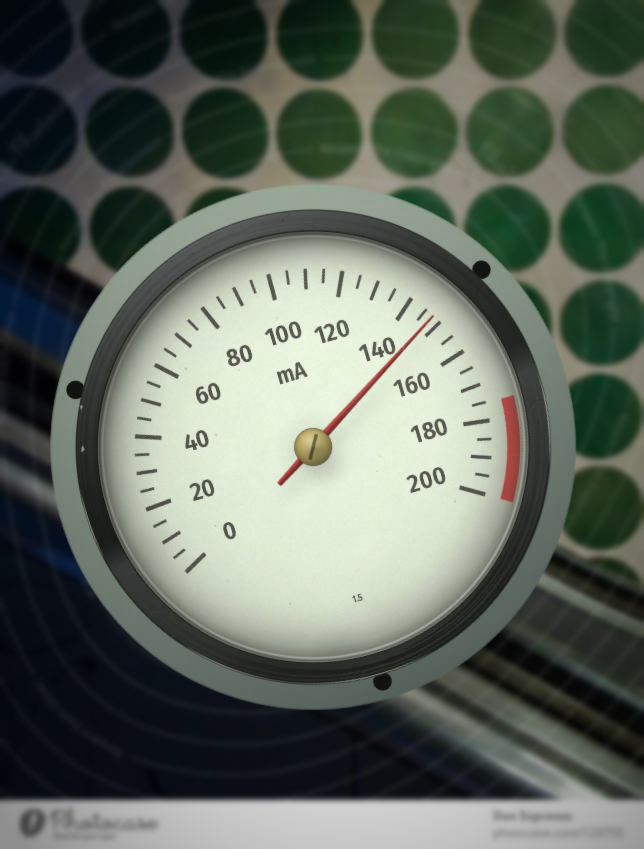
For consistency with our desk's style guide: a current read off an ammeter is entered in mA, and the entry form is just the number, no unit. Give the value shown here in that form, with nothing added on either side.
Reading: 147.5
